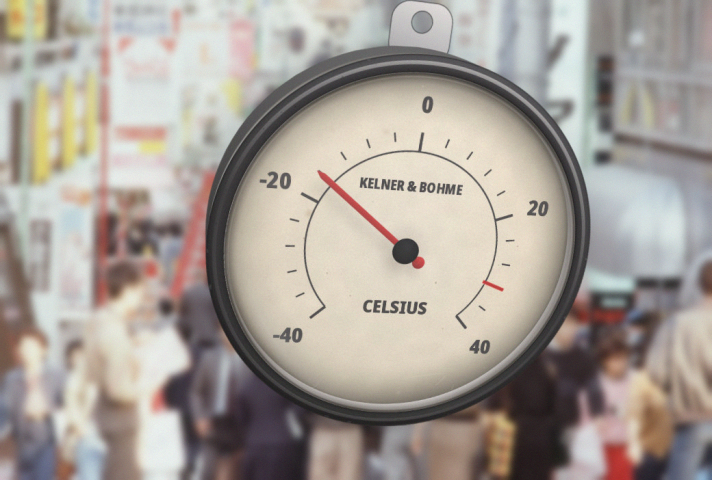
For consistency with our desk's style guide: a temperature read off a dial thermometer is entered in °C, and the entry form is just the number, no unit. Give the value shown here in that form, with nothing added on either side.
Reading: -16
